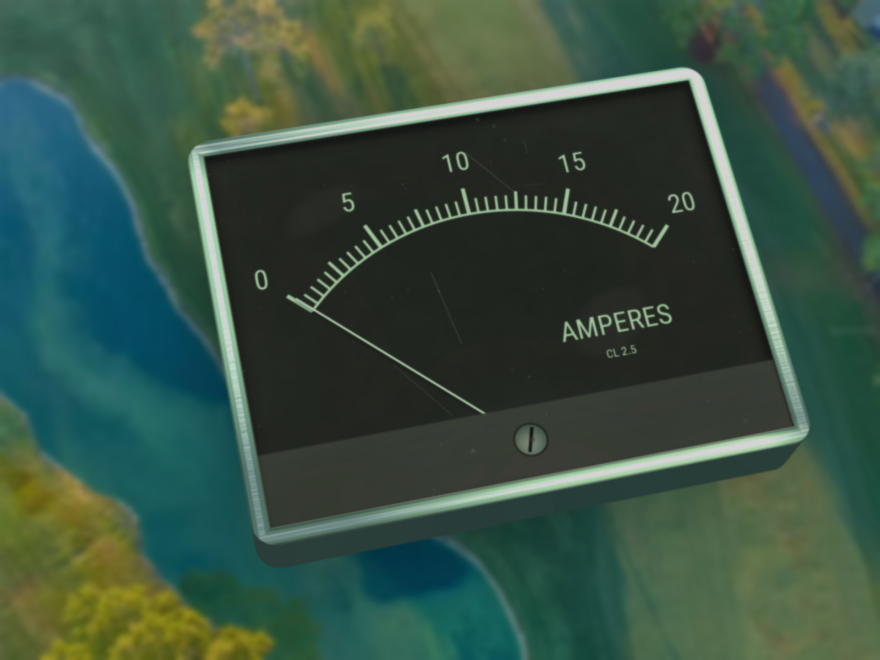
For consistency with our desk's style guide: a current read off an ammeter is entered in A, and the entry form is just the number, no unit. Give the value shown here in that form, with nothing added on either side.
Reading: 0
